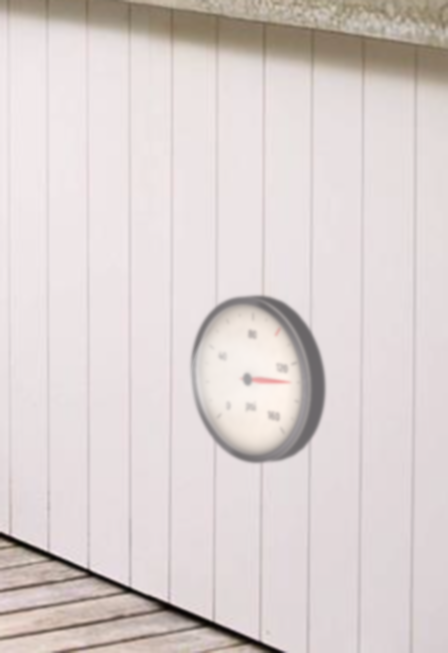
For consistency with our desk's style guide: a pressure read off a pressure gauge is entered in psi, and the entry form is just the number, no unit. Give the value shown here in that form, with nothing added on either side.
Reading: 130
